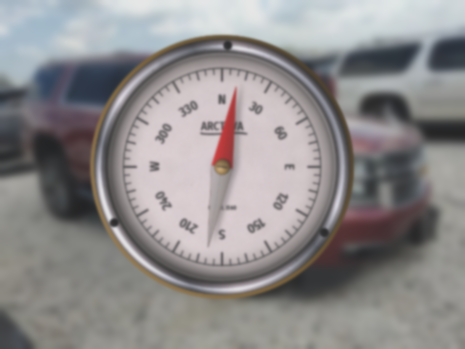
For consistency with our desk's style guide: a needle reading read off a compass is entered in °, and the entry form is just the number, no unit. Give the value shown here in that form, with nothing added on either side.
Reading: 10
